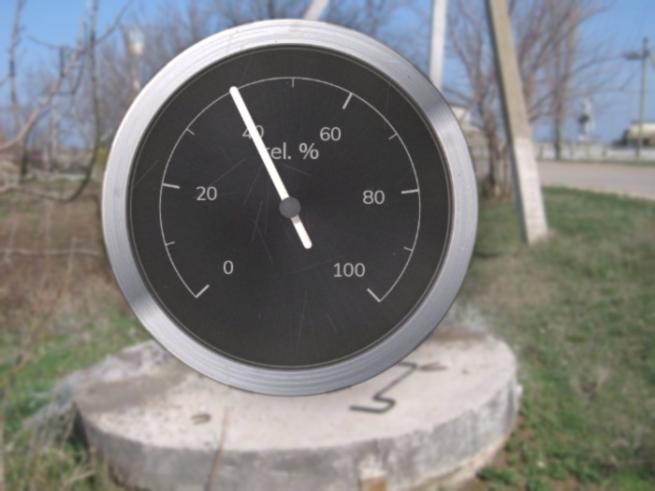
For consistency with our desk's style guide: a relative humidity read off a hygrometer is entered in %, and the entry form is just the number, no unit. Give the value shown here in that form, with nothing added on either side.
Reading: 40
